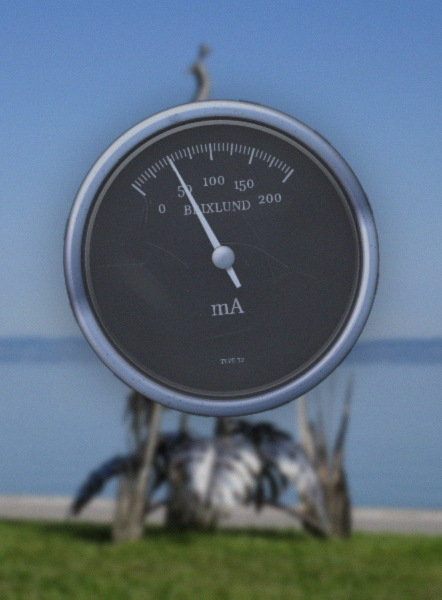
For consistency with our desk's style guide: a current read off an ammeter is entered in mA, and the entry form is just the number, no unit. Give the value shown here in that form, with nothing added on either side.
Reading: 50
